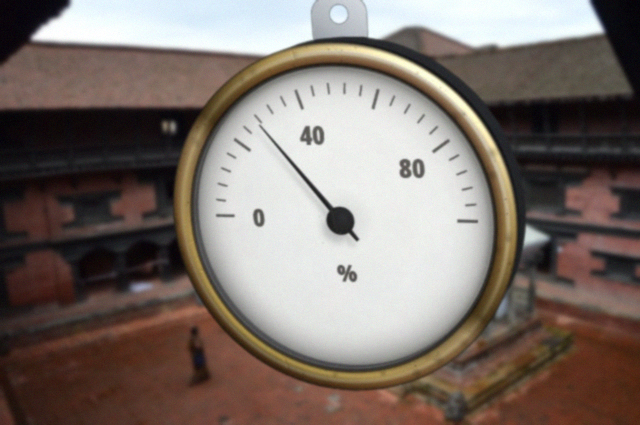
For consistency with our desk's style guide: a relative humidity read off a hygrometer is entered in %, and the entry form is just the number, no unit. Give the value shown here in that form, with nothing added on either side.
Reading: 28
